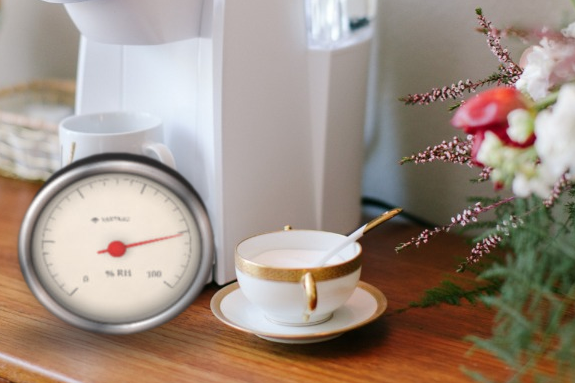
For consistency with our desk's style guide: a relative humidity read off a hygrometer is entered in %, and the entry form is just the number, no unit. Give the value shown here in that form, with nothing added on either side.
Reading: 80
